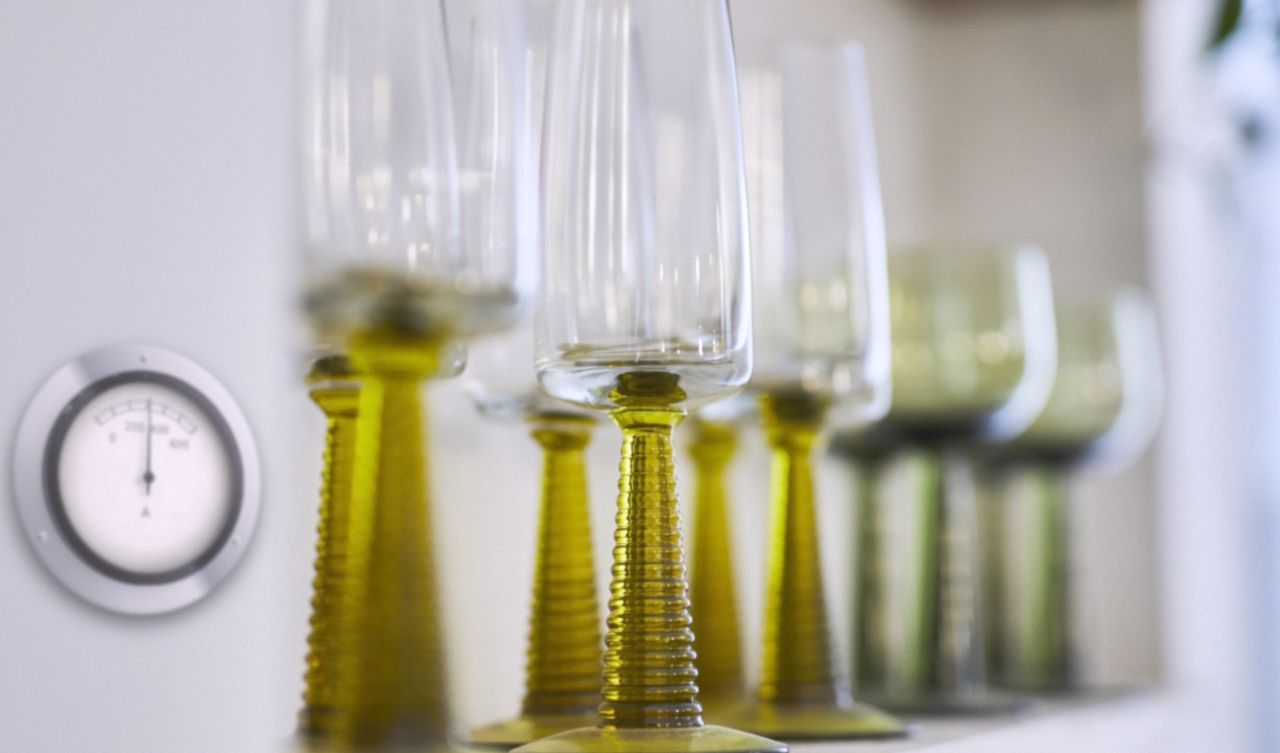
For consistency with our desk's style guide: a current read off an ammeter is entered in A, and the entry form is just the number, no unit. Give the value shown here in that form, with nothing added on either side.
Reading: 300
